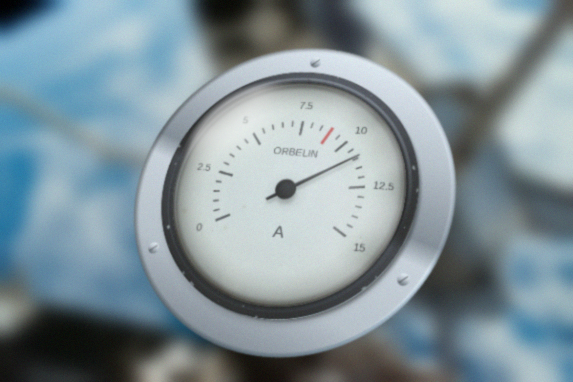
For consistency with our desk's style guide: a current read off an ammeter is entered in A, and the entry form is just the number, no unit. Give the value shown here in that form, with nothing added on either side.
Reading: 11
